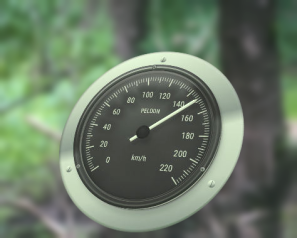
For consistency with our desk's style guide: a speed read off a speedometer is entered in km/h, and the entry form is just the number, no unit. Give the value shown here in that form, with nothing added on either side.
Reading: 150
